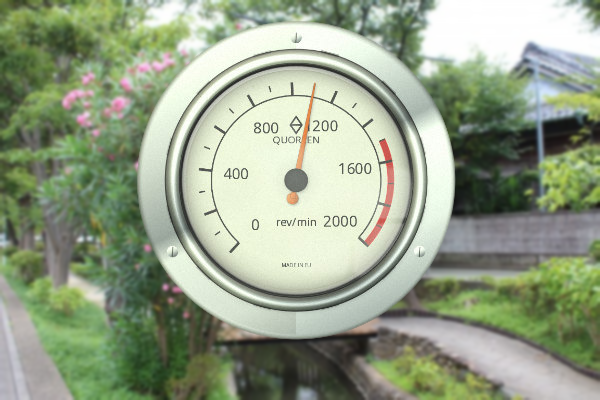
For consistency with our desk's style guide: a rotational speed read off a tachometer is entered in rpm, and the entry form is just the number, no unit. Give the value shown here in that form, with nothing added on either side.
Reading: 1100
